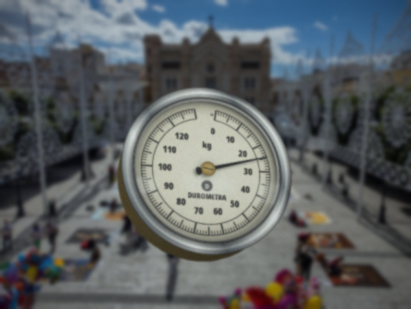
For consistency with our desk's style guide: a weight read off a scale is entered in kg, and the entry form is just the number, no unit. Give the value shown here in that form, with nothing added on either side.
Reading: 25
